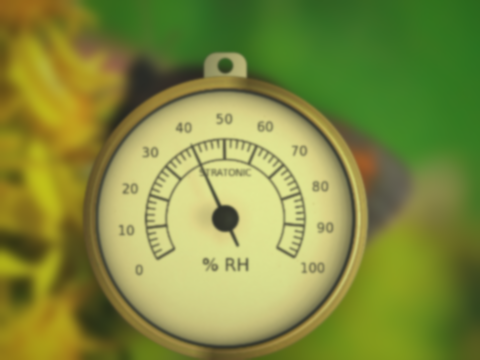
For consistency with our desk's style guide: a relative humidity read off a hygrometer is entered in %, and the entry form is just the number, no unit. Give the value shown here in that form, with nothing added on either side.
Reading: 40
